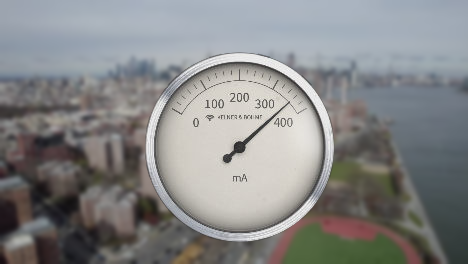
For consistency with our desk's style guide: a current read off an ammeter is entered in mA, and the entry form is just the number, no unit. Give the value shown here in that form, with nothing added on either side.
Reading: 360
